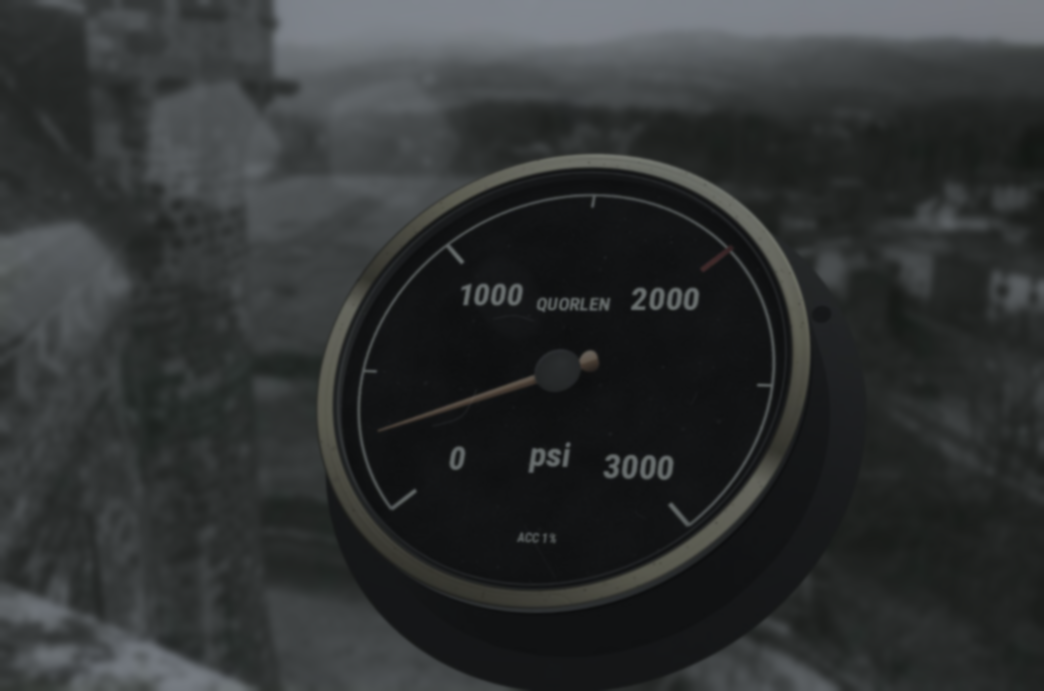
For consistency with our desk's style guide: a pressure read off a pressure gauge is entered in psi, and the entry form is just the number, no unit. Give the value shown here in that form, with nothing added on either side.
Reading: 250
